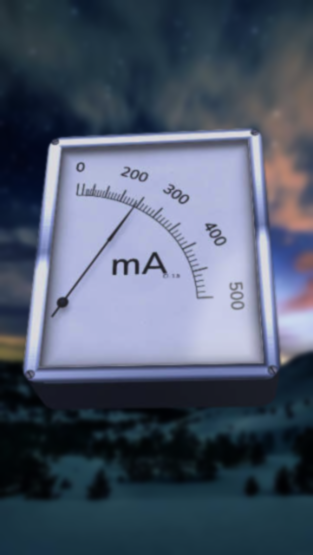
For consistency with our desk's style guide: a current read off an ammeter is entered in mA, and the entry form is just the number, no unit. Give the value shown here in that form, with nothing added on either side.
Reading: 250
